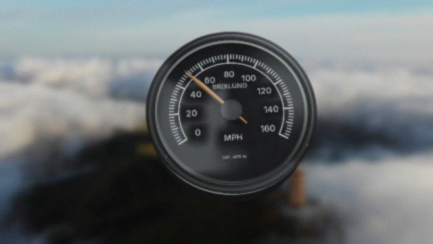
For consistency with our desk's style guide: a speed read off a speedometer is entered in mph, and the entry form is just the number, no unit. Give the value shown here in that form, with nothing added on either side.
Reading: 50
